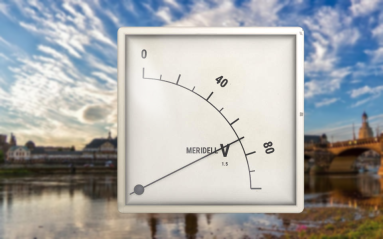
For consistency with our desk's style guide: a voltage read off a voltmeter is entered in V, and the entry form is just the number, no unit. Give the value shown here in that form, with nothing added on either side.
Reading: 70
